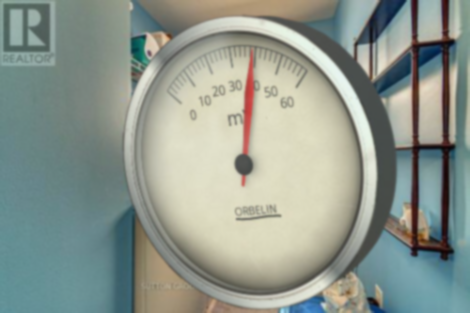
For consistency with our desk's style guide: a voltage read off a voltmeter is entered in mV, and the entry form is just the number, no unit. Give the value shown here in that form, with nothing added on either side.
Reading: 40
